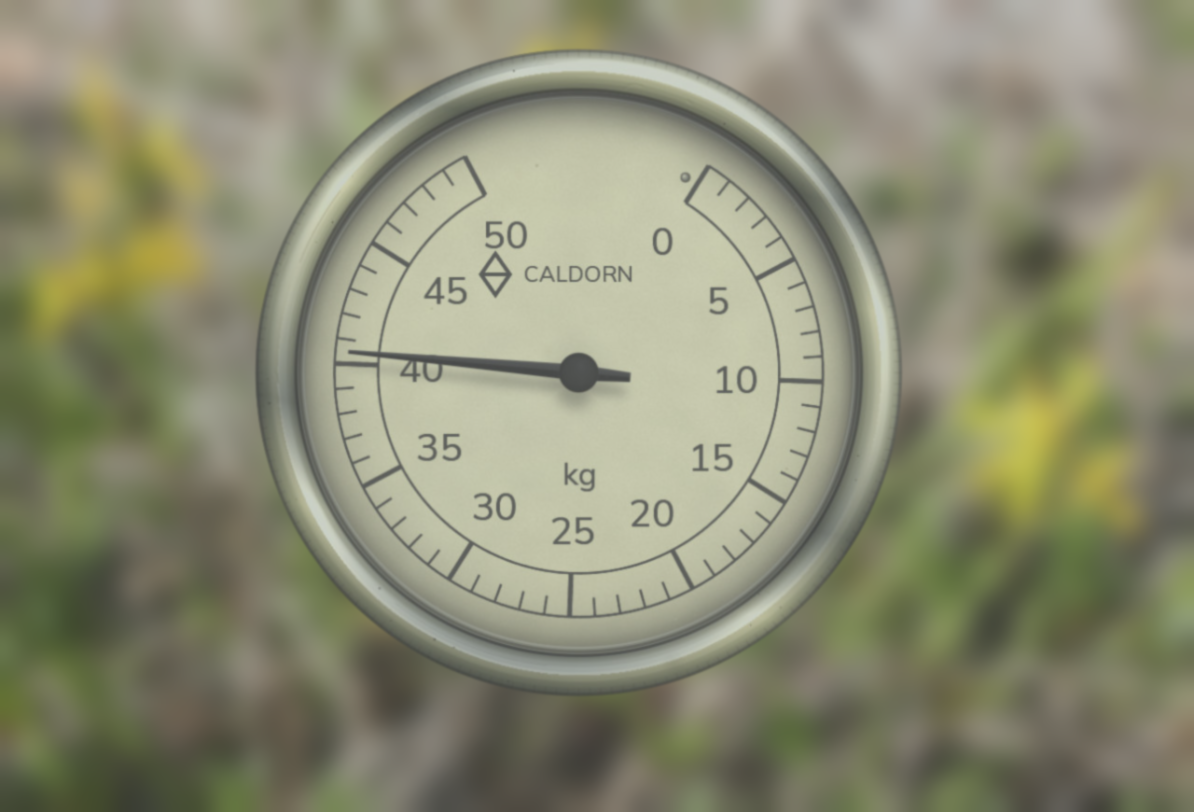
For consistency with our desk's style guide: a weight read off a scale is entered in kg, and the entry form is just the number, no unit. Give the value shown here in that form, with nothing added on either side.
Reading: 40.5
